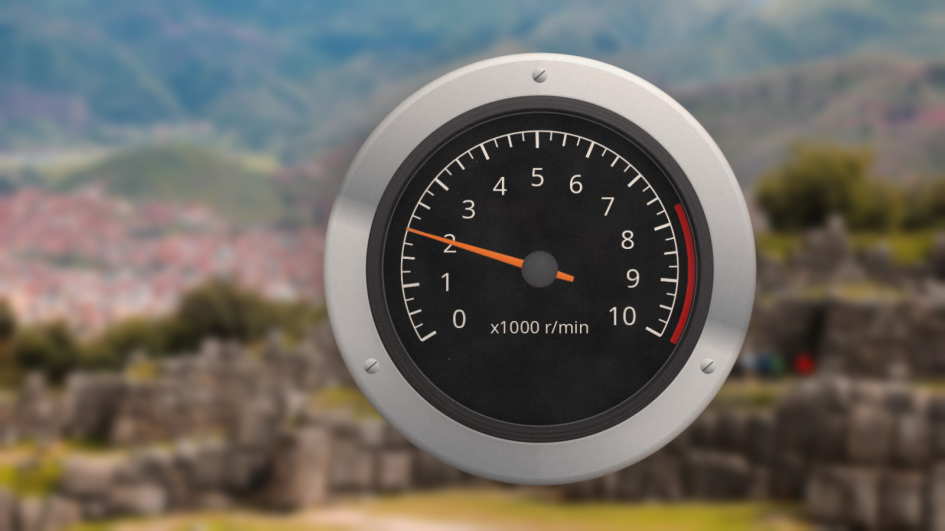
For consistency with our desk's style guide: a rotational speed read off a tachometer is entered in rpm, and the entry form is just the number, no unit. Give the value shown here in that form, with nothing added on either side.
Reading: 2000
